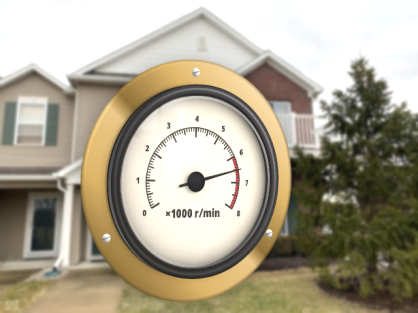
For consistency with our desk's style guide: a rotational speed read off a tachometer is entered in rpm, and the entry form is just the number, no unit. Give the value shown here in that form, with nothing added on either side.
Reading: 6500
